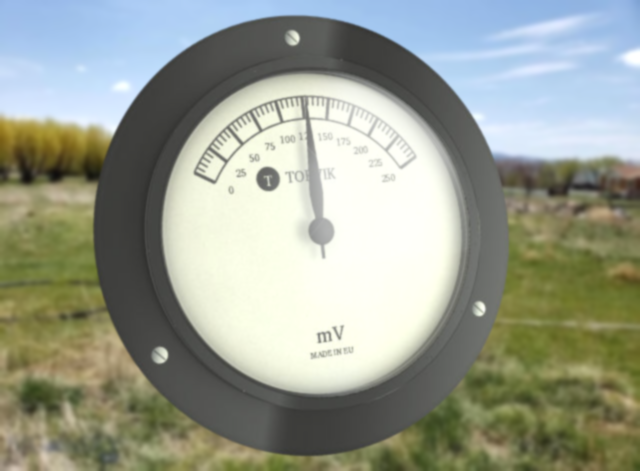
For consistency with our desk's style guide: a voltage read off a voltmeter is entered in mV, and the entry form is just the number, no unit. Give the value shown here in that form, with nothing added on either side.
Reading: 125
